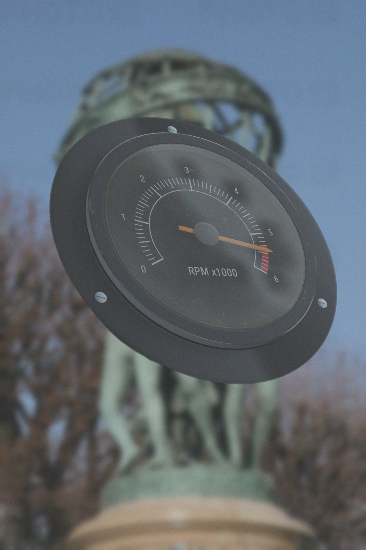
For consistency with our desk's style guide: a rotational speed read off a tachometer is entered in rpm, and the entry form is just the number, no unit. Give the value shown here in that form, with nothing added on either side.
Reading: 5500
